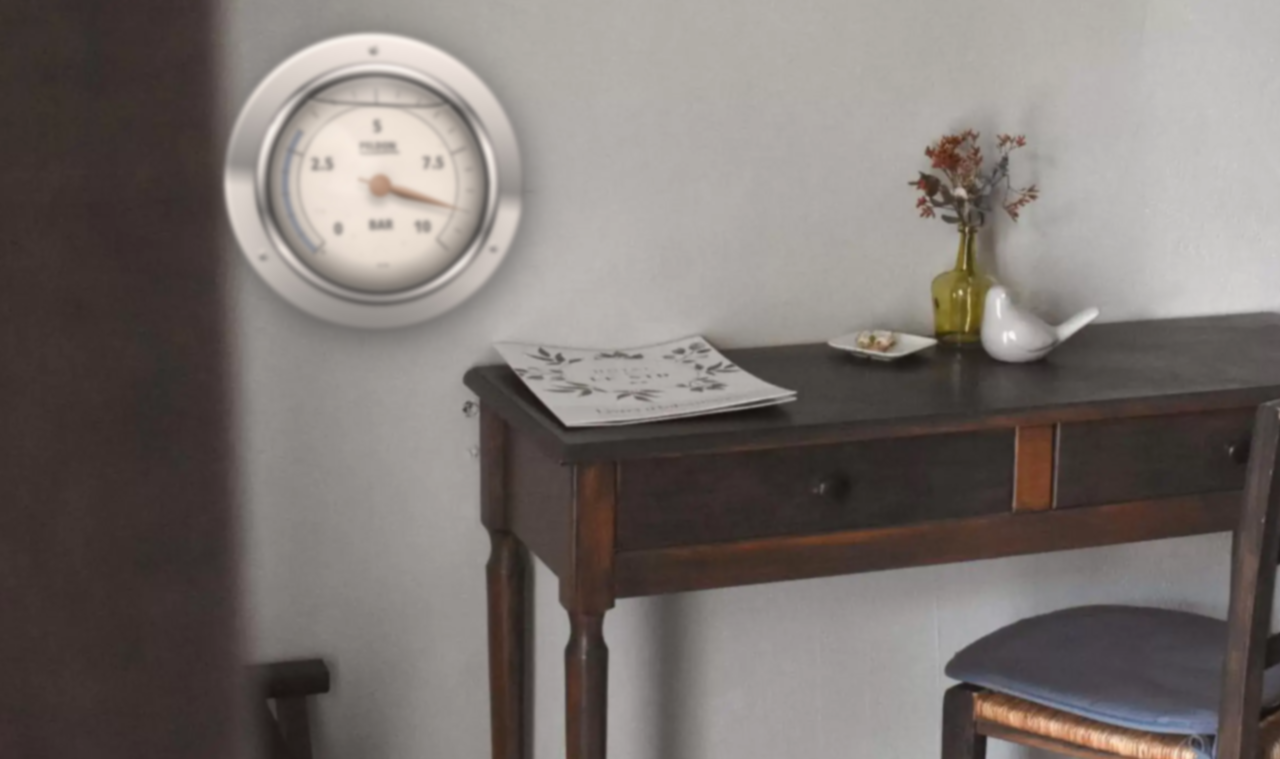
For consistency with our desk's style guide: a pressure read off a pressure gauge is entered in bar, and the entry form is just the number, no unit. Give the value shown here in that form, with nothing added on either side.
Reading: 9
